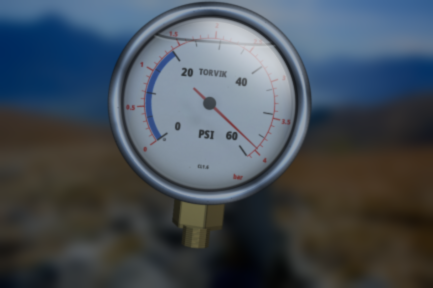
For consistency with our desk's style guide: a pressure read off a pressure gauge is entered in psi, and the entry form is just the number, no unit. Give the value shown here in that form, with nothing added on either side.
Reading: 57.5
